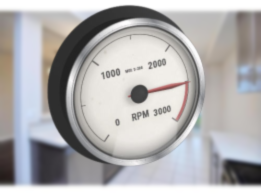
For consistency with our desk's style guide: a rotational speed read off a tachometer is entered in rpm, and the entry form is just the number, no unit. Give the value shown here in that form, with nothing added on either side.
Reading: 2500
